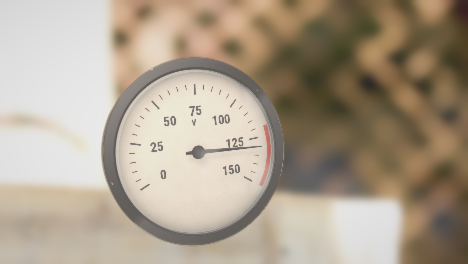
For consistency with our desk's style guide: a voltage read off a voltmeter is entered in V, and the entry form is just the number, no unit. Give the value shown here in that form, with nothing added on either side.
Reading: 130
